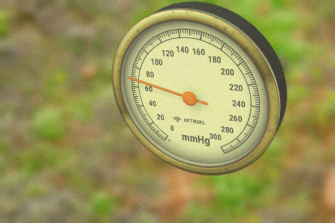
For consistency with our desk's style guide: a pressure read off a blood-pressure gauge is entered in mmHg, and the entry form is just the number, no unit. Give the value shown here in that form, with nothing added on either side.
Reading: 70
